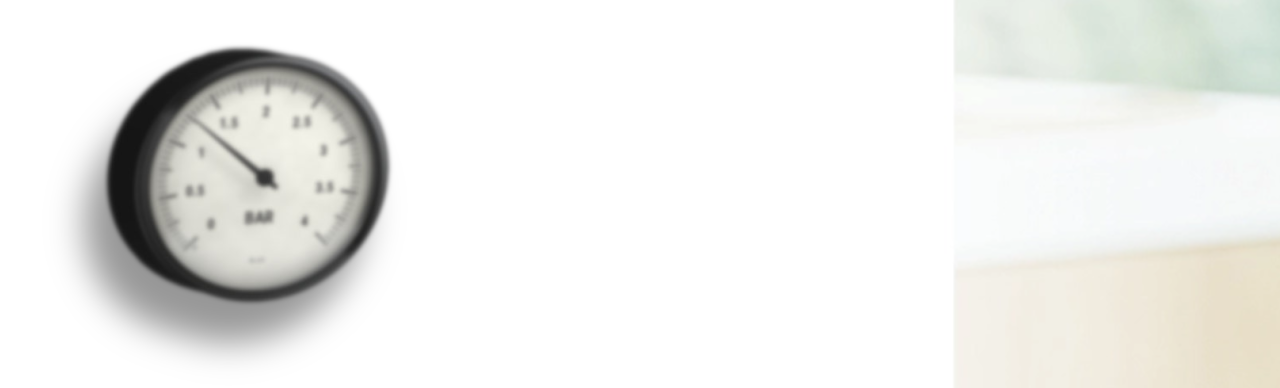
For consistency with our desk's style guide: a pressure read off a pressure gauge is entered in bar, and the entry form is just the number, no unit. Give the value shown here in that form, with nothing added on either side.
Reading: 1.25
